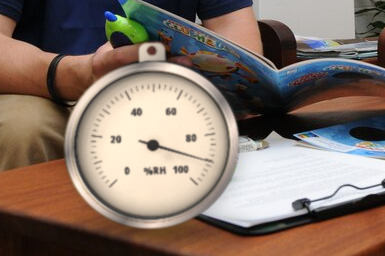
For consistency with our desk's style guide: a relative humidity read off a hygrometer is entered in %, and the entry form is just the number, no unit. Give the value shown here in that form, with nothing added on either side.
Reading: 90
